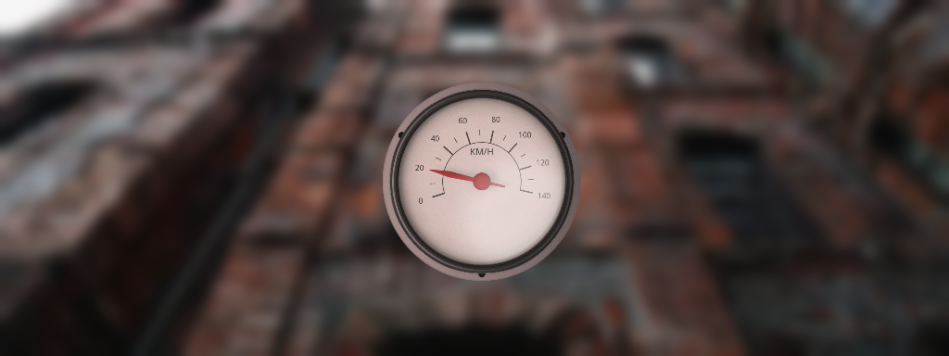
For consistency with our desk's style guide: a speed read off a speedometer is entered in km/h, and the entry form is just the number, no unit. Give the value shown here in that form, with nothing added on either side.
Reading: 20
